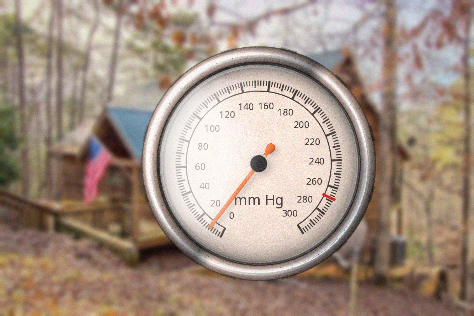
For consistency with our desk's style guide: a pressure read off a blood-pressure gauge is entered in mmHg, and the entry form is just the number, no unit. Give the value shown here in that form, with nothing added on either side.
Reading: 10
